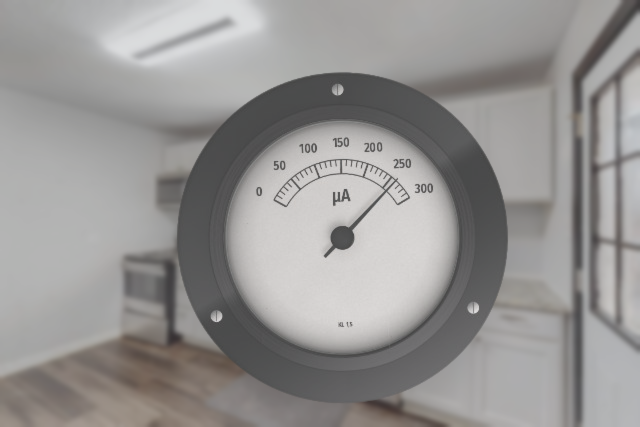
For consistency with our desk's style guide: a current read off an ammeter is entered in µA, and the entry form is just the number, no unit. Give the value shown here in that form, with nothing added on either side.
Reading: 260
